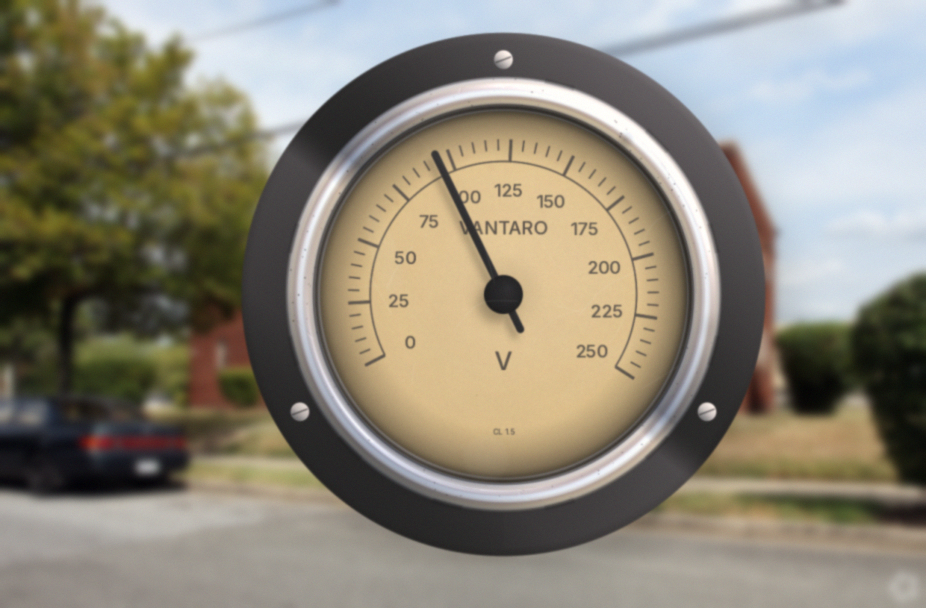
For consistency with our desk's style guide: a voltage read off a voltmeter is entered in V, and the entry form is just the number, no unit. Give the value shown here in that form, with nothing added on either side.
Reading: 95
